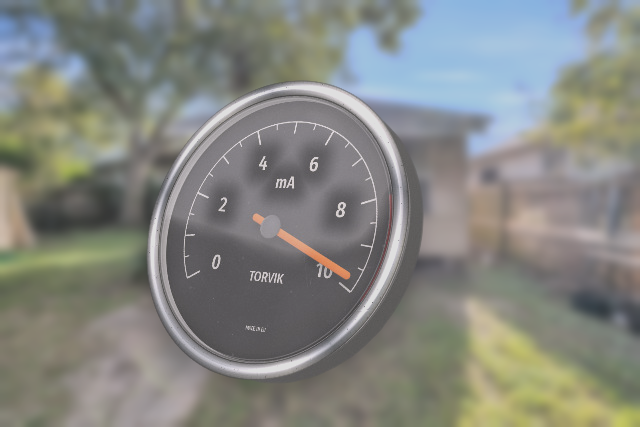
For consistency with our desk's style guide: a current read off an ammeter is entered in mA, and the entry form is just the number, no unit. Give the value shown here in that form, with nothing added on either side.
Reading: 9.75
